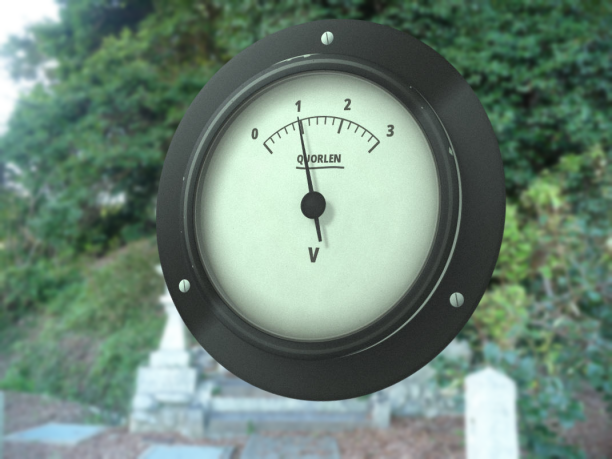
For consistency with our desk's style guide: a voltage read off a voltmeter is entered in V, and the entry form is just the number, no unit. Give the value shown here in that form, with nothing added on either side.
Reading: 1
